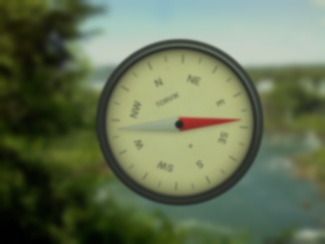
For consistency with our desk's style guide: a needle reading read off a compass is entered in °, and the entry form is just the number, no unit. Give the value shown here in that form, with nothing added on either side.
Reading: 112.5
